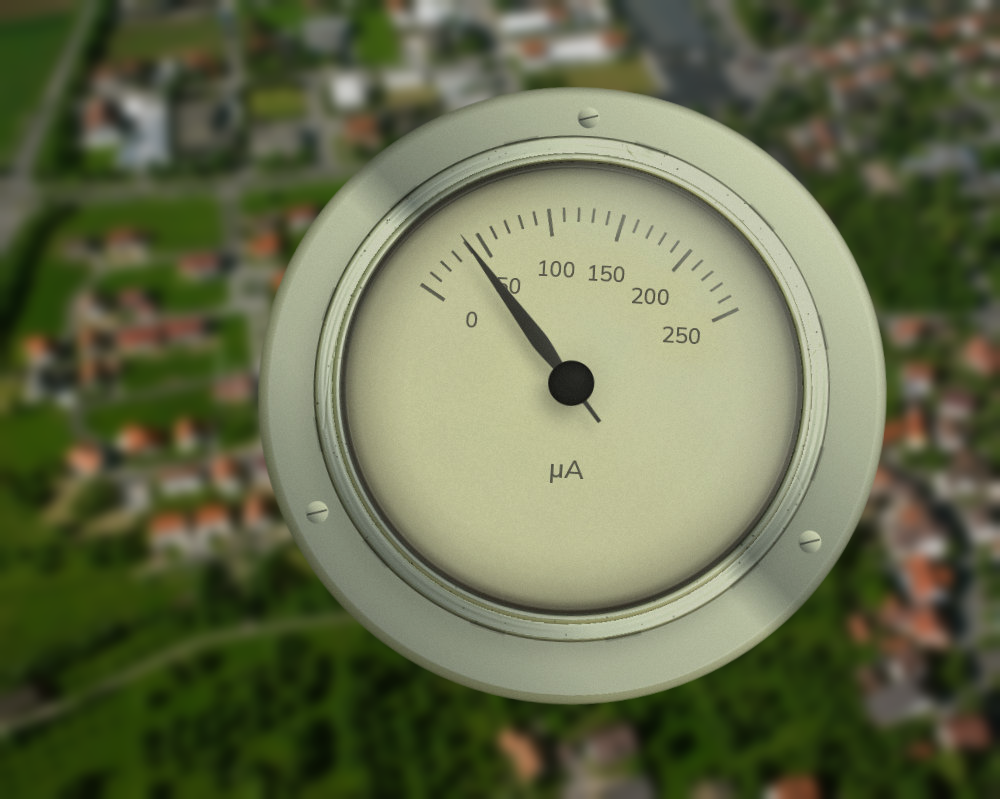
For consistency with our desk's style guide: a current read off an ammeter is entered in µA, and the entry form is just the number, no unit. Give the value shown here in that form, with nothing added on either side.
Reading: 40
